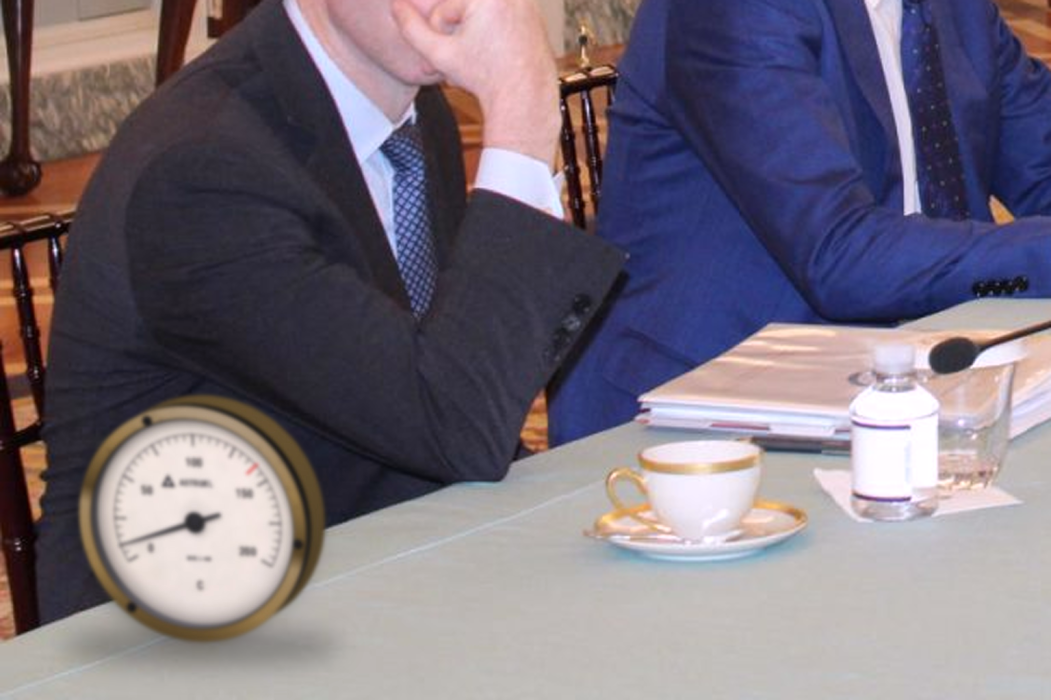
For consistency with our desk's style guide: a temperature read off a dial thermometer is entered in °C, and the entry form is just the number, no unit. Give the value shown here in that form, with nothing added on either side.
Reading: 10
